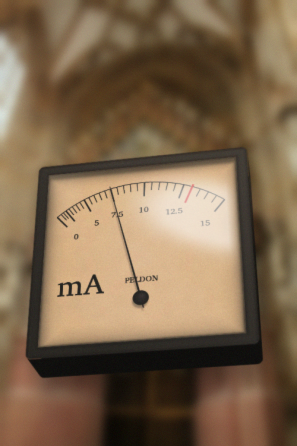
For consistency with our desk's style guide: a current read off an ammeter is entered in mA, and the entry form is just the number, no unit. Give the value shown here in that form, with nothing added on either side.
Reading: 7.5
